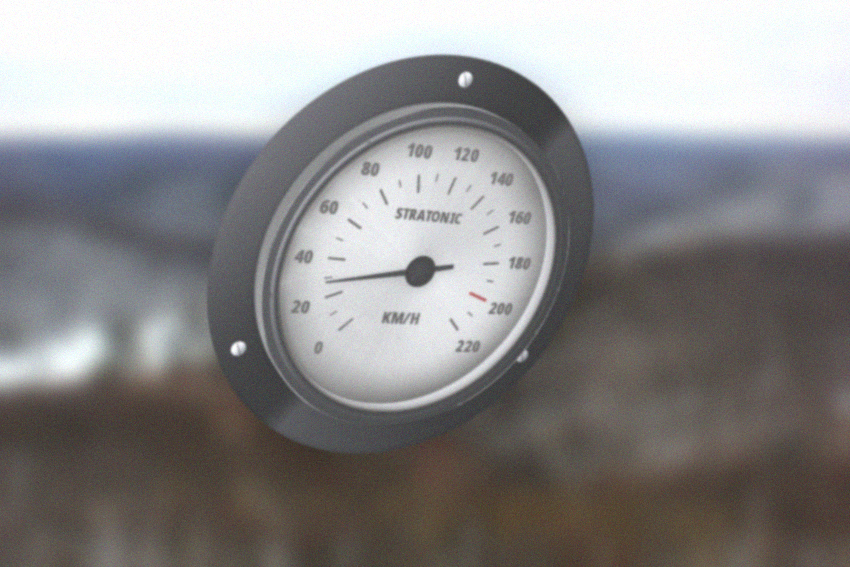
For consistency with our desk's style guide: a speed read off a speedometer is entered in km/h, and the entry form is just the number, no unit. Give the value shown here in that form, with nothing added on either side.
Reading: 30
